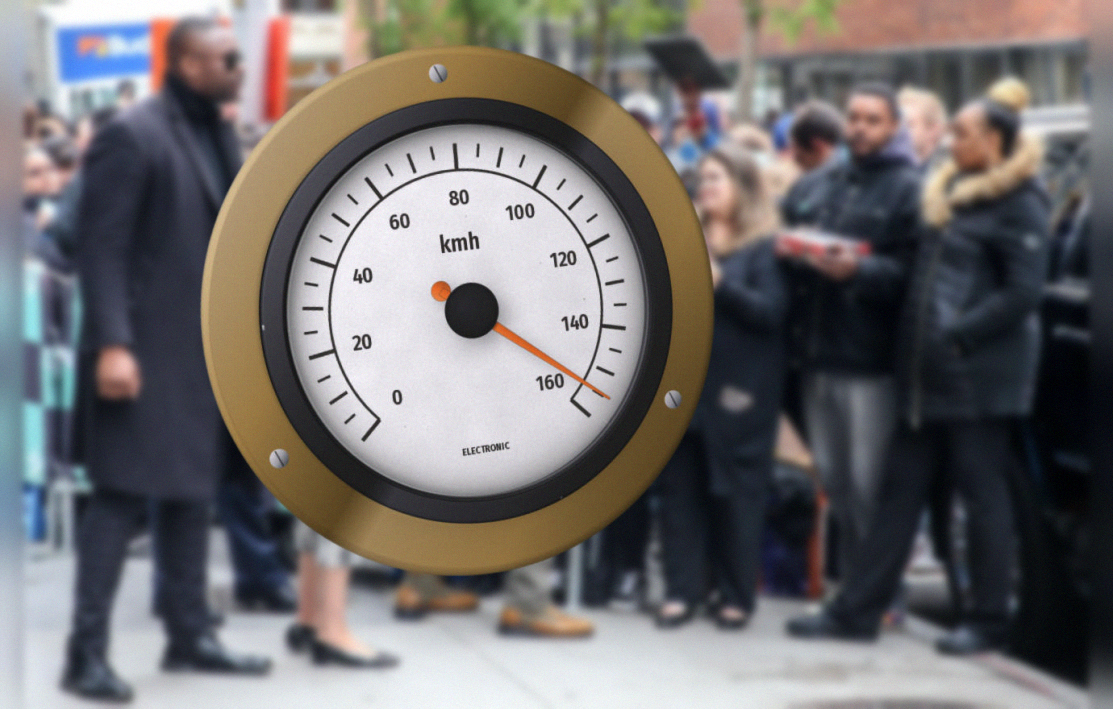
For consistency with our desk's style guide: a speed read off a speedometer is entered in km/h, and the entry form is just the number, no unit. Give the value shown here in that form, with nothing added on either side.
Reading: 155
